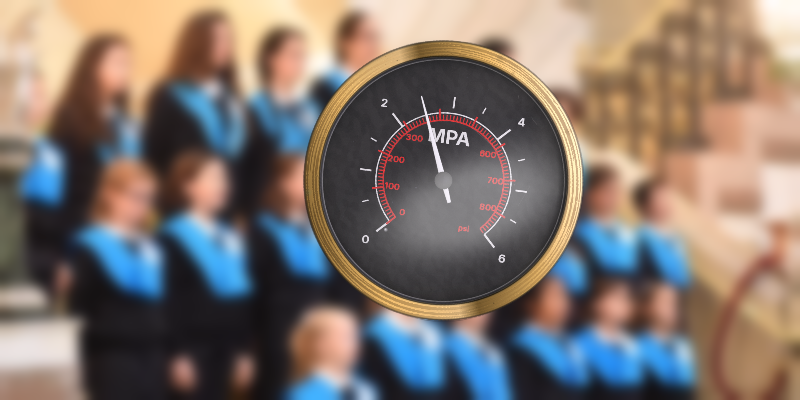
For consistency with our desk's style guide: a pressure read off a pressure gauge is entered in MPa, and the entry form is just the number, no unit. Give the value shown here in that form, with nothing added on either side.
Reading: 2.5
